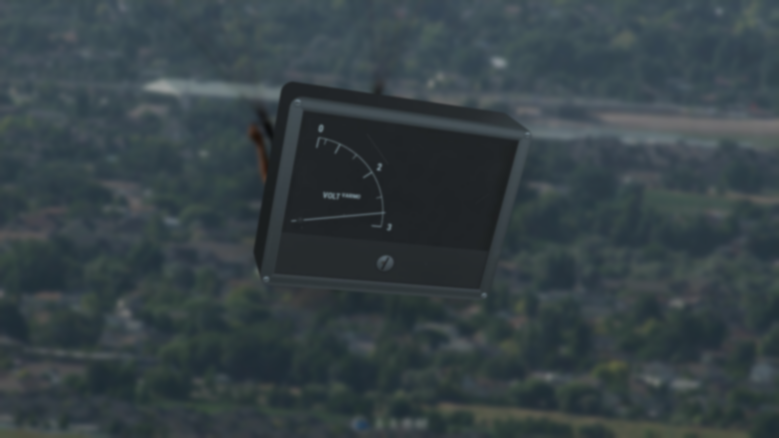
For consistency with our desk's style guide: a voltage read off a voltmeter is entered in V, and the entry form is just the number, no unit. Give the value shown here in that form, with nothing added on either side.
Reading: 2.75
